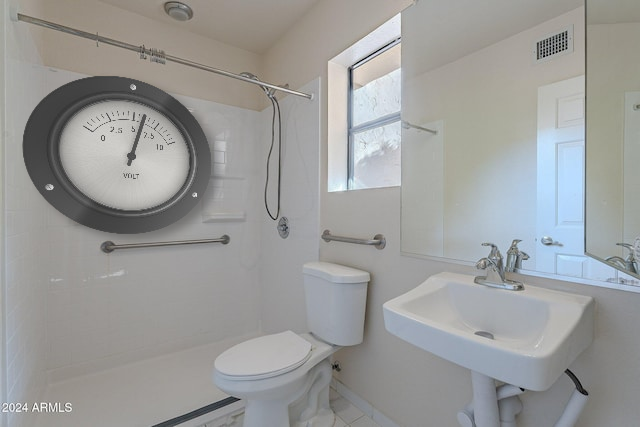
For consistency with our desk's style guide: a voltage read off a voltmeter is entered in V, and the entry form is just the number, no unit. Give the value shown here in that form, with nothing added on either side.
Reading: 6
